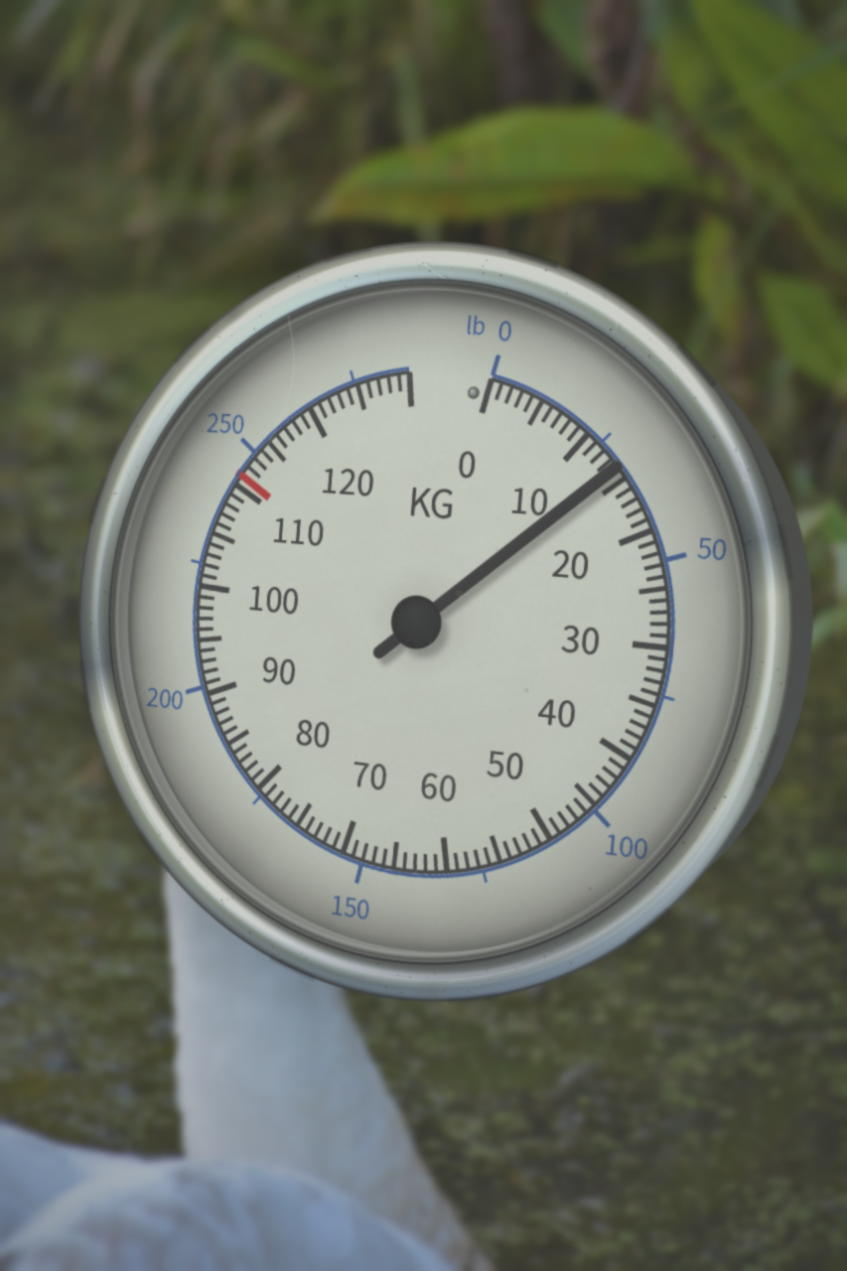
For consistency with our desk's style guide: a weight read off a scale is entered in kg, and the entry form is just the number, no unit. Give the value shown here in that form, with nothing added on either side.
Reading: 14
